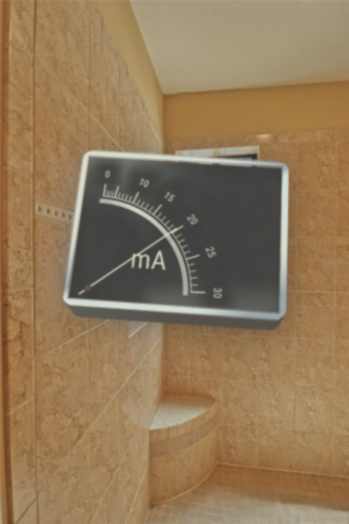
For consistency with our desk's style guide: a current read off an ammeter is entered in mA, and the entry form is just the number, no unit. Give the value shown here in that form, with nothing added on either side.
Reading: 20
